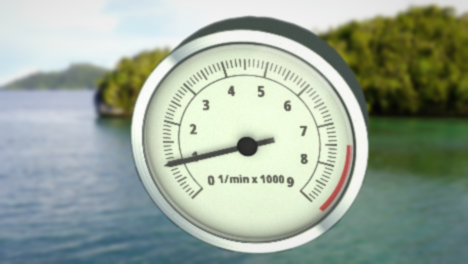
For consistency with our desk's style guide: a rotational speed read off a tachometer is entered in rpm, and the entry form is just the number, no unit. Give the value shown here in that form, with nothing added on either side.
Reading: 1000
